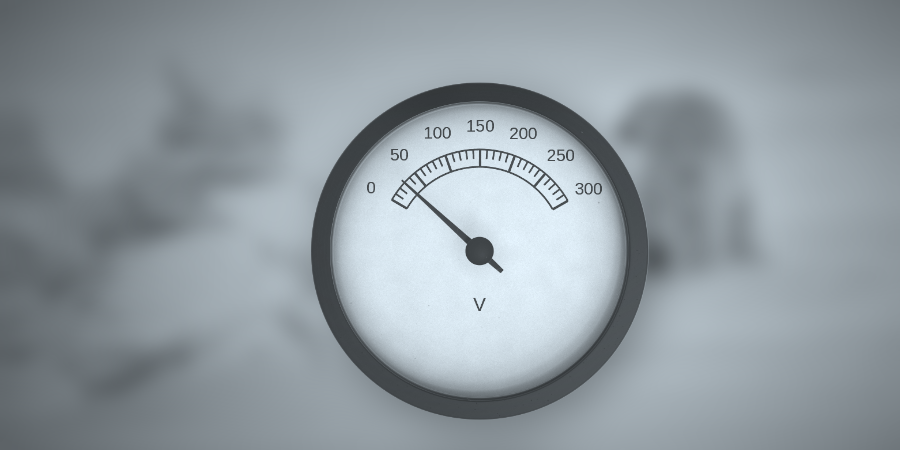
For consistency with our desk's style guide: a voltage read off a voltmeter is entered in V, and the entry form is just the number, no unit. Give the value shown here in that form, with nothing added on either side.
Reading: 30
